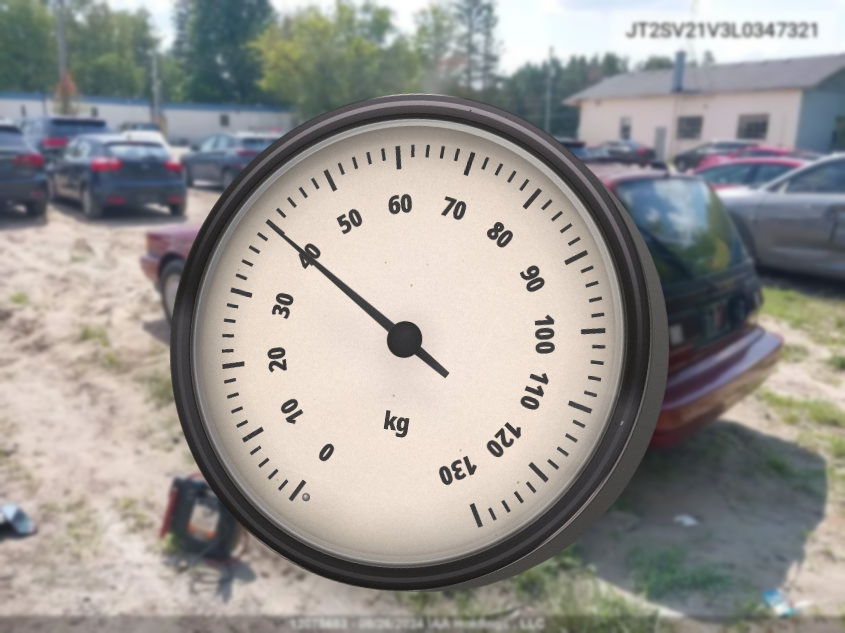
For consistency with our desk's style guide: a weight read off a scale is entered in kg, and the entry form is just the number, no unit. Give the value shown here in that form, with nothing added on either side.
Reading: 40
